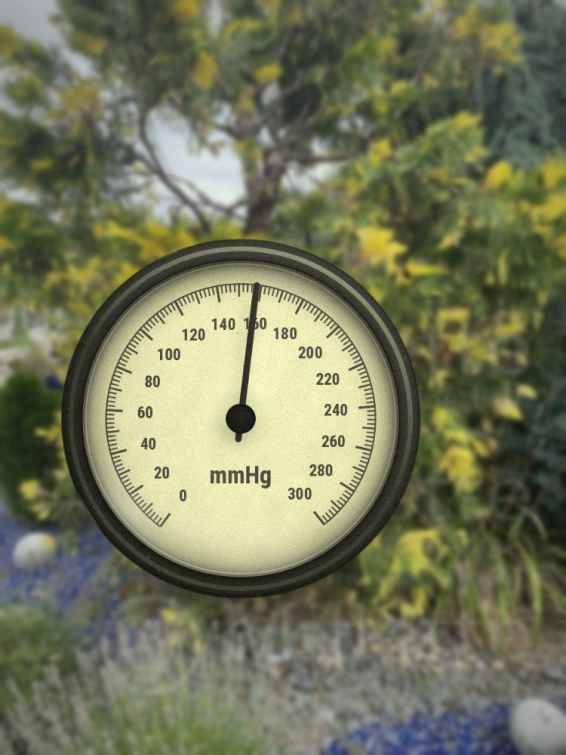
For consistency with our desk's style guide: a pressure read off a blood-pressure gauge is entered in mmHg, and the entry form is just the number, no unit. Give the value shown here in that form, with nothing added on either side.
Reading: 158
